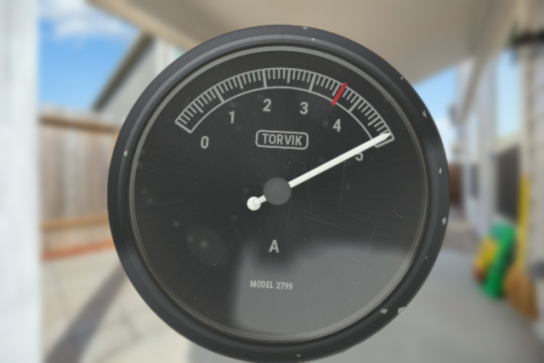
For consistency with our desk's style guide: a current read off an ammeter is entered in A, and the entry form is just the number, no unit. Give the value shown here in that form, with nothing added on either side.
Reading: 4.9
